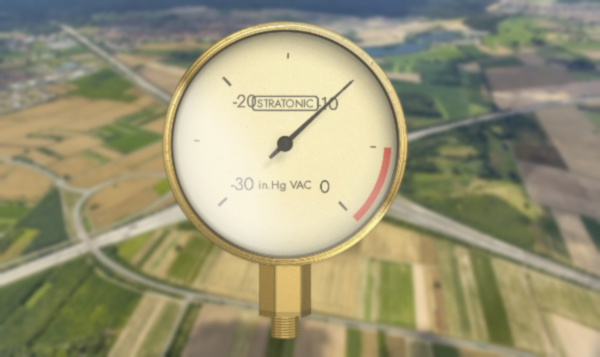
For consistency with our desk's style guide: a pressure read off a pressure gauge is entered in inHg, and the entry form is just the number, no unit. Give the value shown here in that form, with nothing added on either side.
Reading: -10
